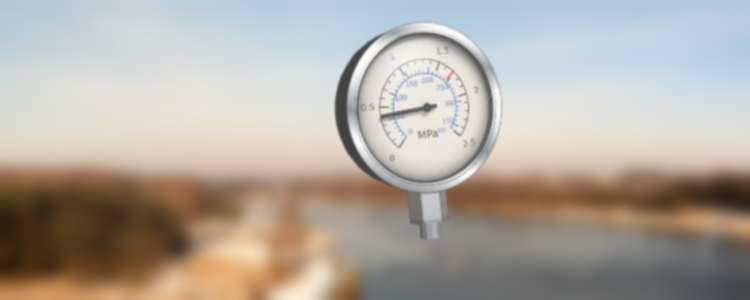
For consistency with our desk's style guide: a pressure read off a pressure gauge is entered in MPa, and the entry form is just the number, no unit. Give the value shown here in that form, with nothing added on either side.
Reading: 0.4
